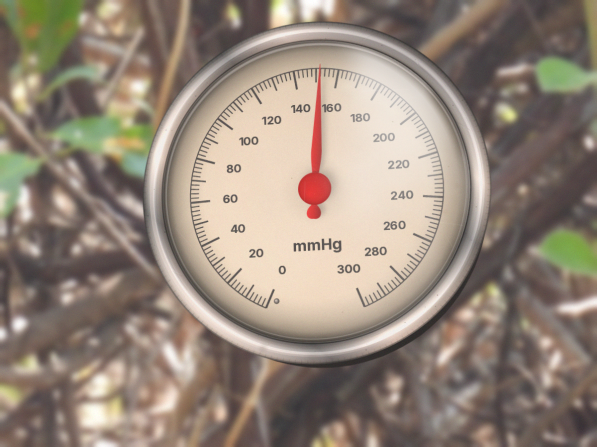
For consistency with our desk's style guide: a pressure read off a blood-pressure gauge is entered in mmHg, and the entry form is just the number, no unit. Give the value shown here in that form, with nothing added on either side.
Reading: 152
